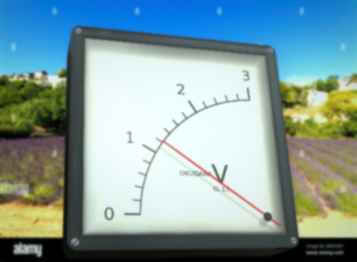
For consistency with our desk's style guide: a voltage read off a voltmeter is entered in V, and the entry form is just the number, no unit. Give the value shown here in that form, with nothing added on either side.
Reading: 1.2
